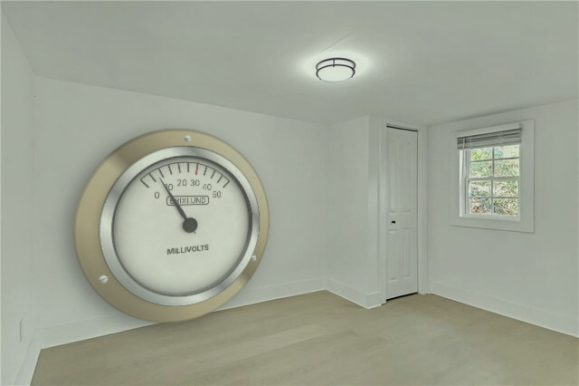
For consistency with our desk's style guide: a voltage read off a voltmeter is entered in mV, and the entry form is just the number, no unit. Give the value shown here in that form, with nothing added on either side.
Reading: 7.5
